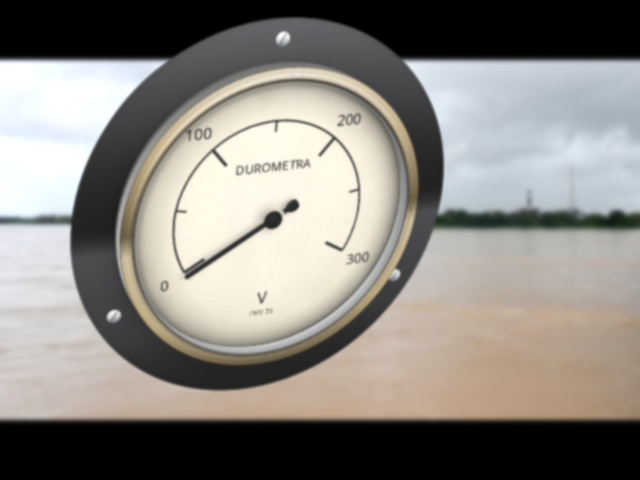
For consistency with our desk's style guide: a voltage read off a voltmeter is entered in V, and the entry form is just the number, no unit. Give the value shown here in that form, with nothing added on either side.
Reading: 0
